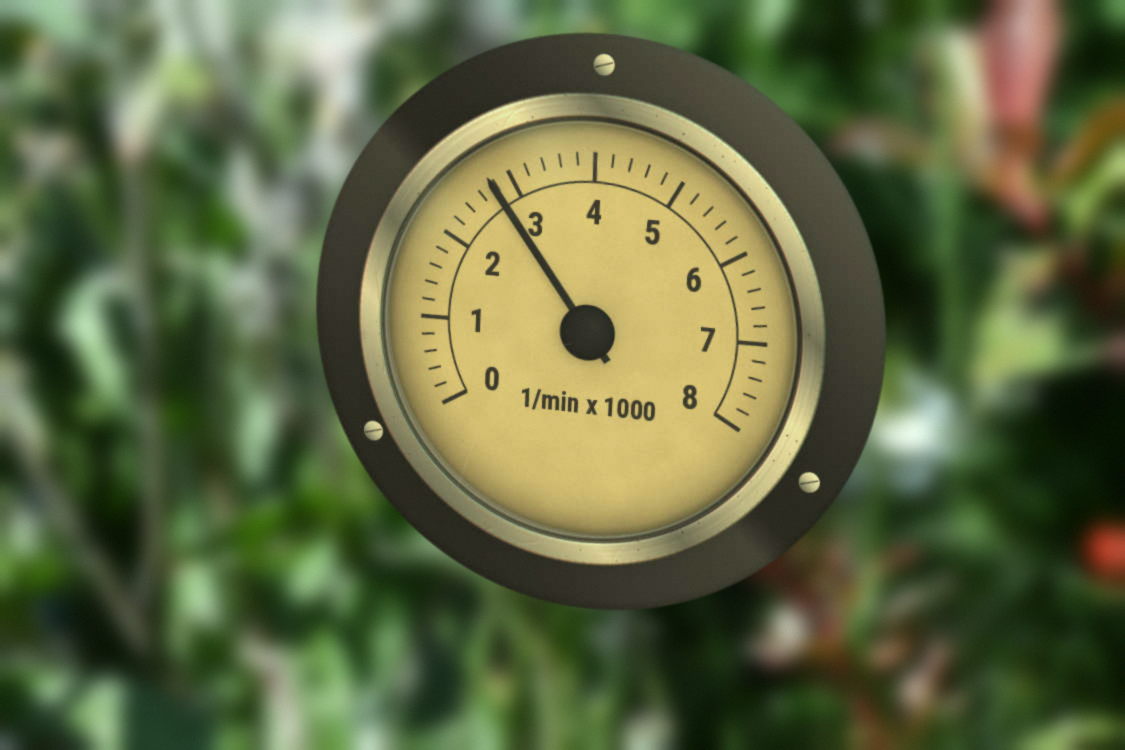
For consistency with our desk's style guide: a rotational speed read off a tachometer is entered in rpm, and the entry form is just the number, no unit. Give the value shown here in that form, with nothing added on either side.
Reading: 2800
